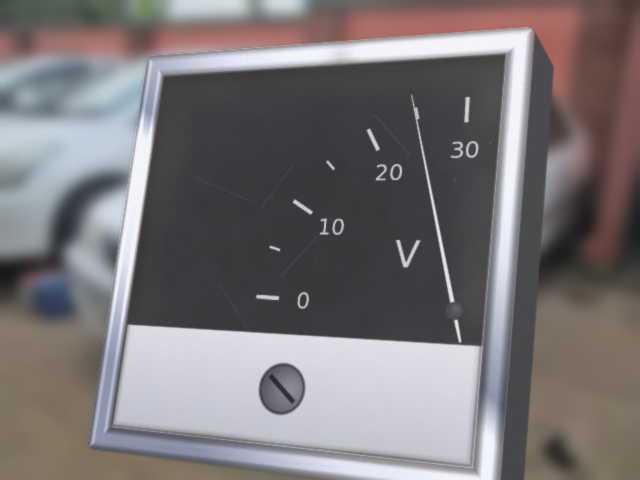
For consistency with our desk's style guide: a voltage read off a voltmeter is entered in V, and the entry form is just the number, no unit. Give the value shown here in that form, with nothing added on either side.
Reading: 25
